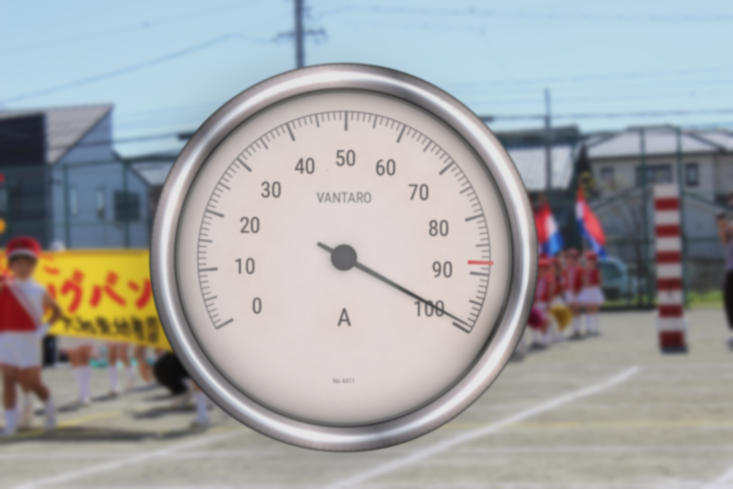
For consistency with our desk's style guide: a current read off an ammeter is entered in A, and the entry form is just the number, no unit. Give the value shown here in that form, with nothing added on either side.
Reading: 99
